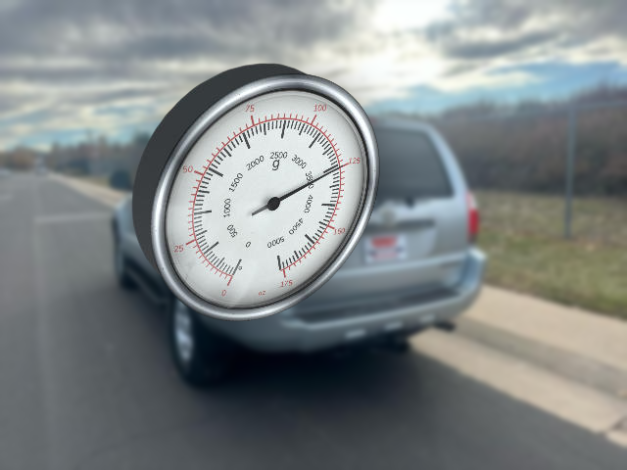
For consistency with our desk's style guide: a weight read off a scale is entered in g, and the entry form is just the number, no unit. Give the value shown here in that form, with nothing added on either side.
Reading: 3500
